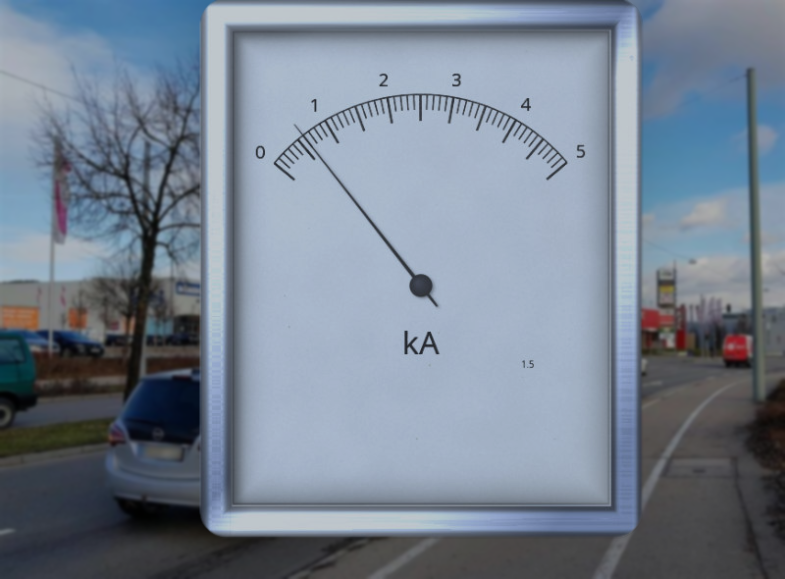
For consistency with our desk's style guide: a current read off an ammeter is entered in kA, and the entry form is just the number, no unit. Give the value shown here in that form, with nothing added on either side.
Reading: 0.6
